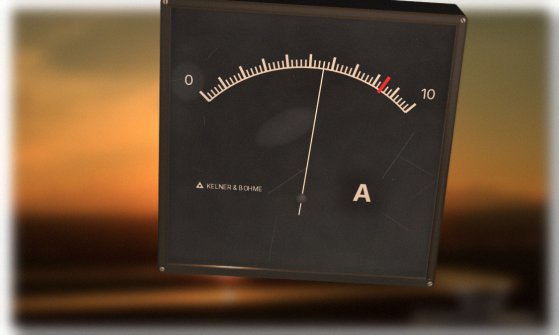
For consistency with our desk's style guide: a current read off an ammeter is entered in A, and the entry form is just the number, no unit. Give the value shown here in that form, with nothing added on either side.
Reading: 5.6
